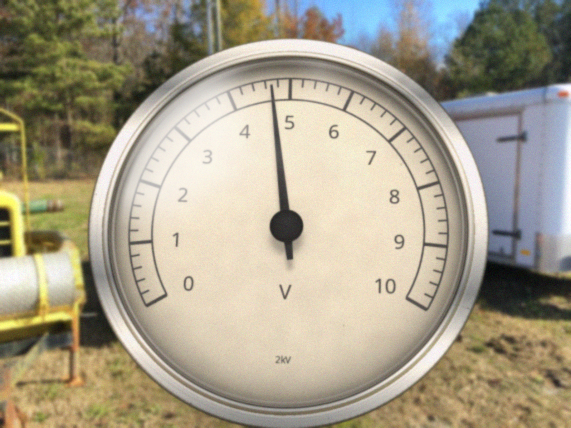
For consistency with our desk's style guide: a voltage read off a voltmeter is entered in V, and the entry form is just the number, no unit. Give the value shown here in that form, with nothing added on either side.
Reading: 4.7
